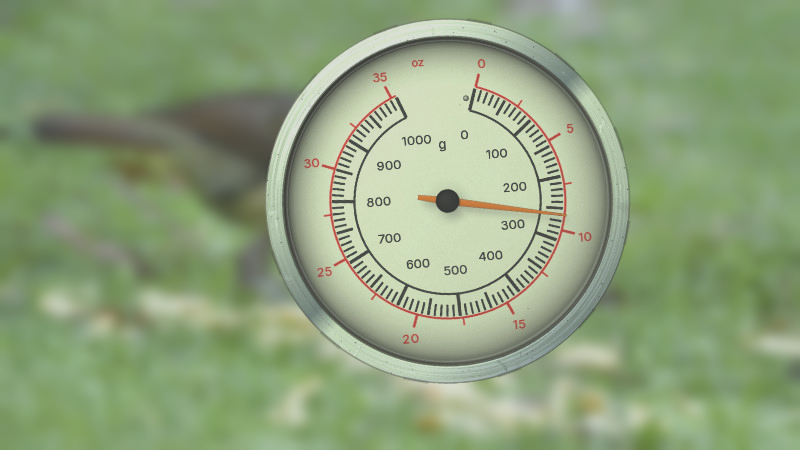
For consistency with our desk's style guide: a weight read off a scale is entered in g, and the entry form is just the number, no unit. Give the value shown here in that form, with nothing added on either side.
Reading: 260
